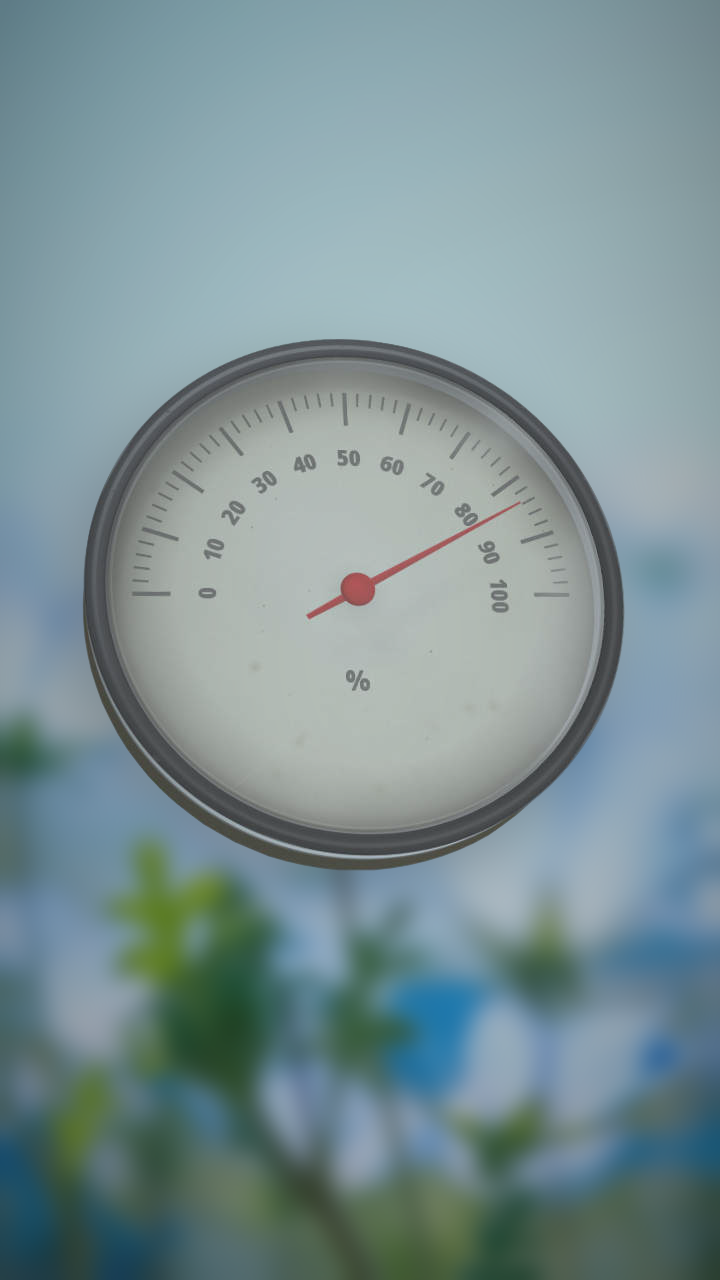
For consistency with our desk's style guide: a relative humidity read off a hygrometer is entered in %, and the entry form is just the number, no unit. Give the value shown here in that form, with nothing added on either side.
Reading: 84
